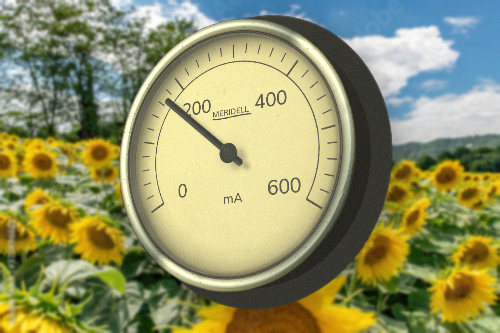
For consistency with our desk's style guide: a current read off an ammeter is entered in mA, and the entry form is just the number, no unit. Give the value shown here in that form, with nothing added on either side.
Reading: 170
